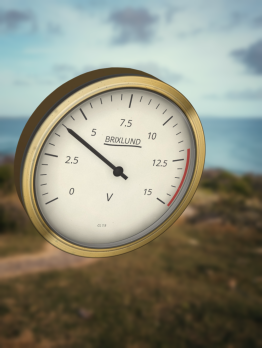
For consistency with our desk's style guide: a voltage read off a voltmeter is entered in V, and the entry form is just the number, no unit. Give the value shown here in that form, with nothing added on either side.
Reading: 4
